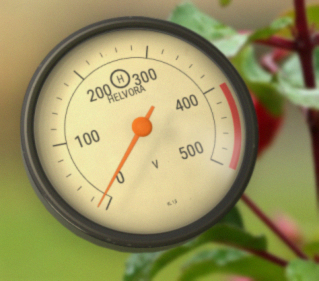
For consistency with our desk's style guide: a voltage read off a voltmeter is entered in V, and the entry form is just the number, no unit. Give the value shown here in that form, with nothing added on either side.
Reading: 10
